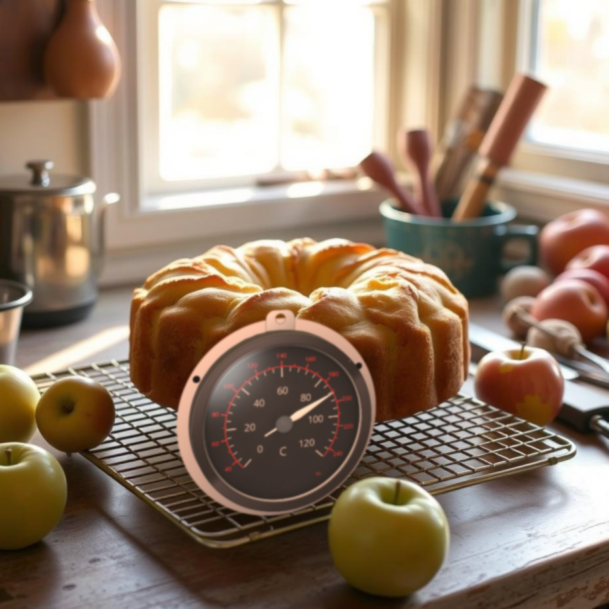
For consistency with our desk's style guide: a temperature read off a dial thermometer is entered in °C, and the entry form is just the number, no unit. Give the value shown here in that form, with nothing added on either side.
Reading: 88
